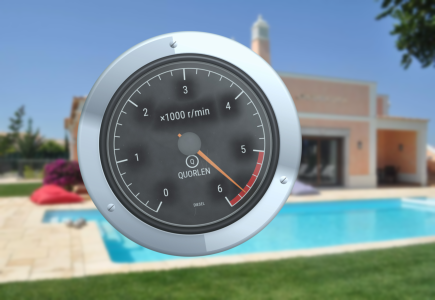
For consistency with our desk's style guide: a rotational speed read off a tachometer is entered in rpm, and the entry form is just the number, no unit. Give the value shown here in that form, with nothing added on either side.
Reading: 5700
